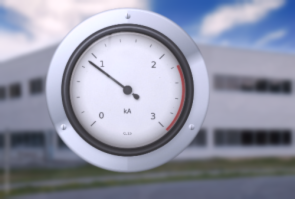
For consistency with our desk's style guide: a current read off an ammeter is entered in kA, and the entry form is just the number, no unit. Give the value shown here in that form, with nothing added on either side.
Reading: 0.9
